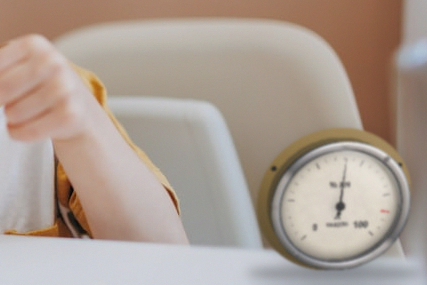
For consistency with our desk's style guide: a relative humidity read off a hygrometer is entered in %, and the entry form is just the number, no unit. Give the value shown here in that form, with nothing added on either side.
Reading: 52
